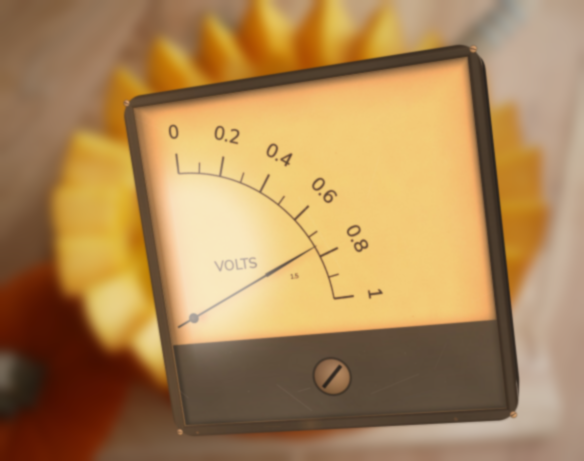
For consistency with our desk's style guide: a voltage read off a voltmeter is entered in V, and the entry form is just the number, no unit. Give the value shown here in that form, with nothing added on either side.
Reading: 0.75
